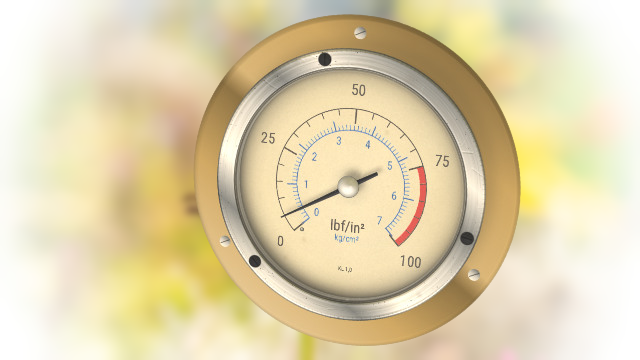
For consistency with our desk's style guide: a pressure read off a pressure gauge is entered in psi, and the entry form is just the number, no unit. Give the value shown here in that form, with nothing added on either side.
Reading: 5
